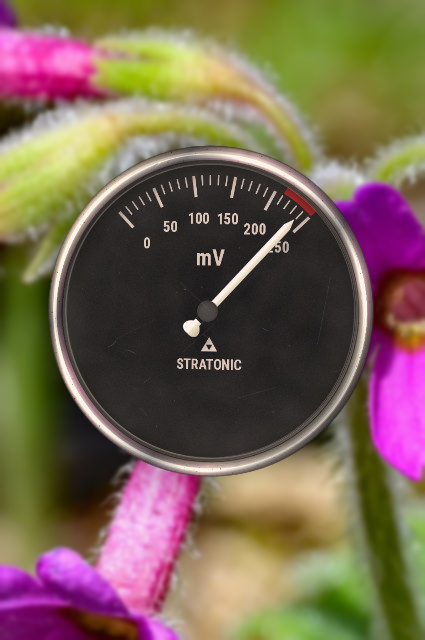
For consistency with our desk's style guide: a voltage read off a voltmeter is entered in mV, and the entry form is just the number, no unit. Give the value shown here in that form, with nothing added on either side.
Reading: 240
